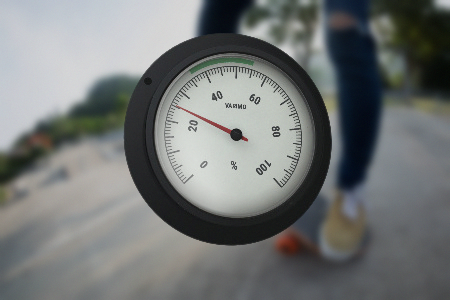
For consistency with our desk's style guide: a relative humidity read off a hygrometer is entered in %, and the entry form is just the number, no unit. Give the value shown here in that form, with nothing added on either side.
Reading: 25
